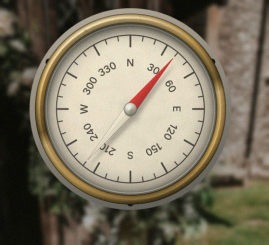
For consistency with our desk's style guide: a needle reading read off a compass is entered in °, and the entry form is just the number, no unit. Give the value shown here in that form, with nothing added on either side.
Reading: 40
